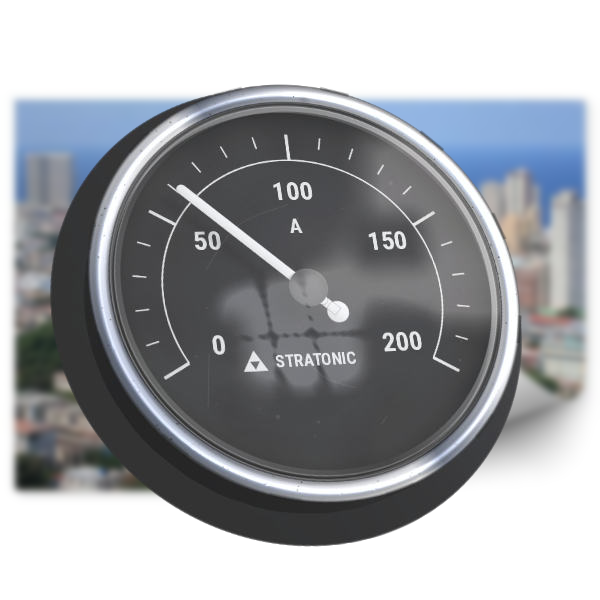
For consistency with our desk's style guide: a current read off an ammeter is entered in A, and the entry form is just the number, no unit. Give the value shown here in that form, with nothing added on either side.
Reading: 60
